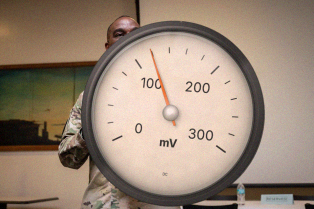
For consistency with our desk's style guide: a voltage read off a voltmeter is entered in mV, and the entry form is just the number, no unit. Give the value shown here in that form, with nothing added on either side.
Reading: 120
